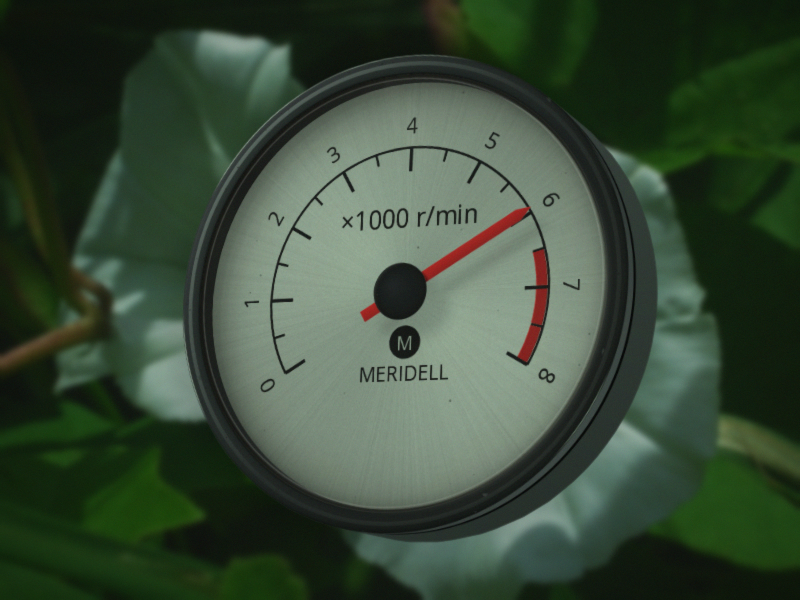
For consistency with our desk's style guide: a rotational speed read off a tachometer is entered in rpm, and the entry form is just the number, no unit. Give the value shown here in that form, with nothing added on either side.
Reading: 6000
